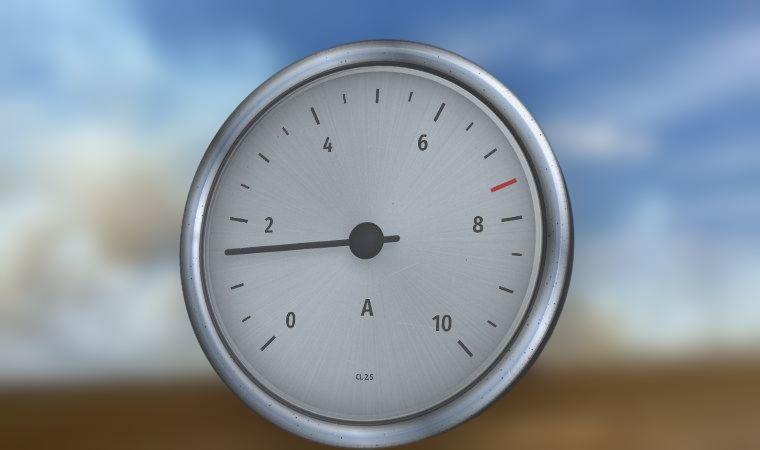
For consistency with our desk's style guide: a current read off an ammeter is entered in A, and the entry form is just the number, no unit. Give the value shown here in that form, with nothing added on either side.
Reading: 1.5
